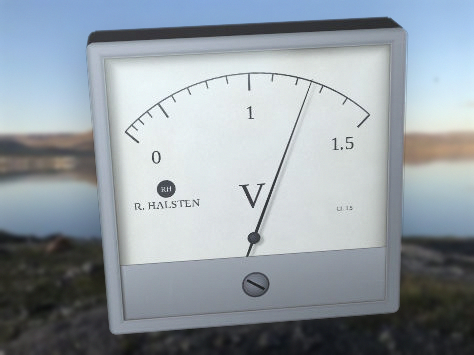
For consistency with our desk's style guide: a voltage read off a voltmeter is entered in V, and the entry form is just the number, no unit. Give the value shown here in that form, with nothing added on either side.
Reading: 1.25
